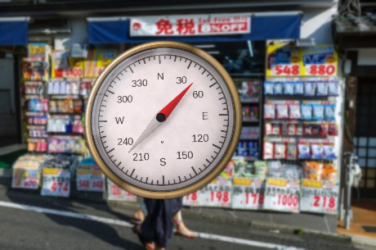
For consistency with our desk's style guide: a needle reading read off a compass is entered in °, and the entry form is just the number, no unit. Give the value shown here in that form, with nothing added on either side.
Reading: 45
